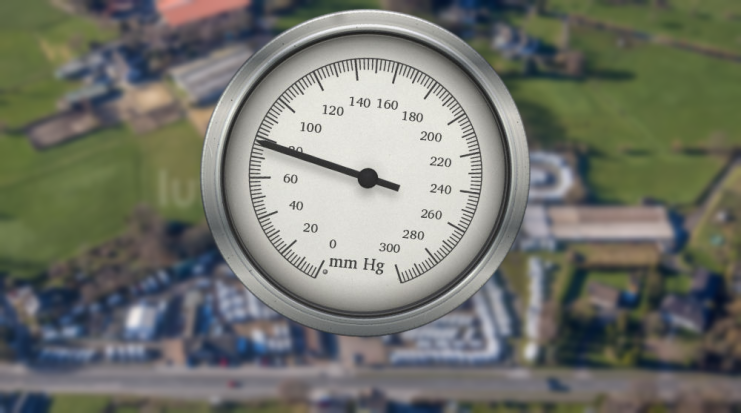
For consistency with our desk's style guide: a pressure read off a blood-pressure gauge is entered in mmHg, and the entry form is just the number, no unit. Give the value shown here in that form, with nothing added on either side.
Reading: 78
